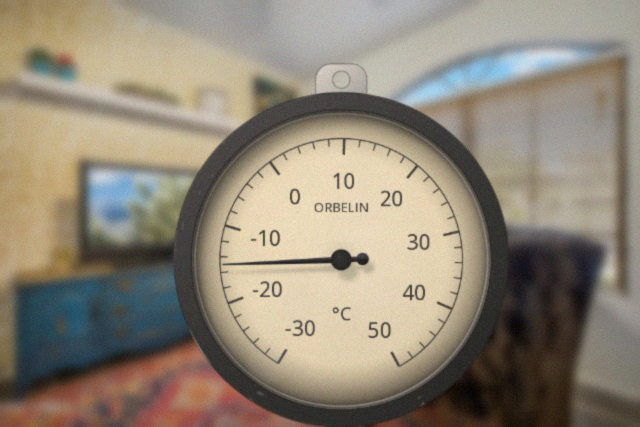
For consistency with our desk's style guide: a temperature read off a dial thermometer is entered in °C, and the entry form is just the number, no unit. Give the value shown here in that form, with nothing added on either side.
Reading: -15
